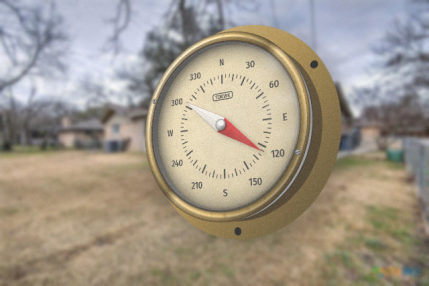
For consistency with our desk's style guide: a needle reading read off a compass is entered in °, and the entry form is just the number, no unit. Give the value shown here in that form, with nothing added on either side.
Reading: 125
